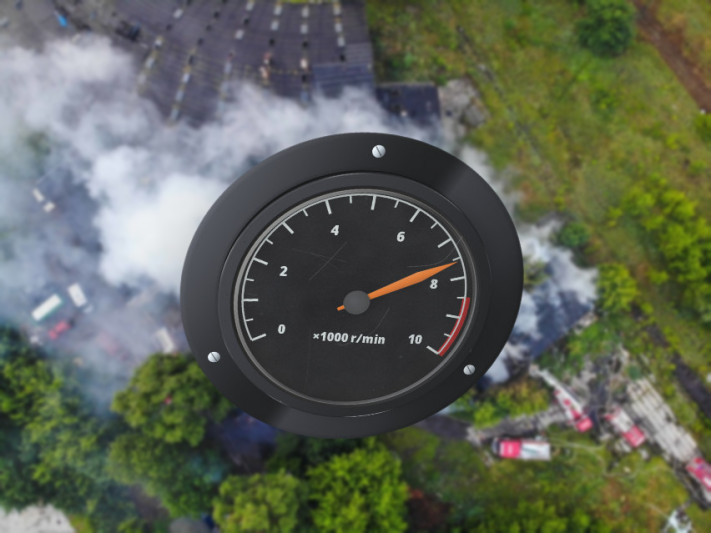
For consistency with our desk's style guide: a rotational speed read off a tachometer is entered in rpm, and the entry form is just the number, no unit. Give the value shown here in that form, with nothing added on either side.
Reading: 7500
